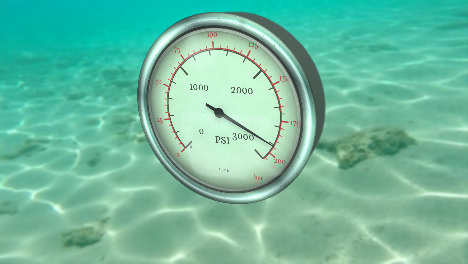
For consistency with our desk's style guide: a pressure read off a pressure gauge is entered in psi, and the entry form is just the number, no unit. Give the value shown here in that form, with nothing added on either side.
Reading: 2800
